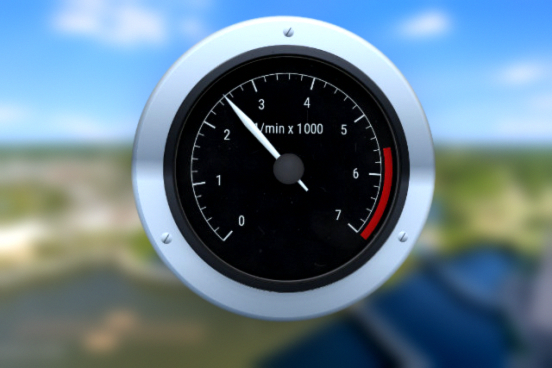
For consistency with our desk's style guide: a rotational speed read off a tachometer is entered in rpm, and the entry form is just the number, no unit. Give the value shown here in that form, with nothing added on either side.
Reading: 2500
